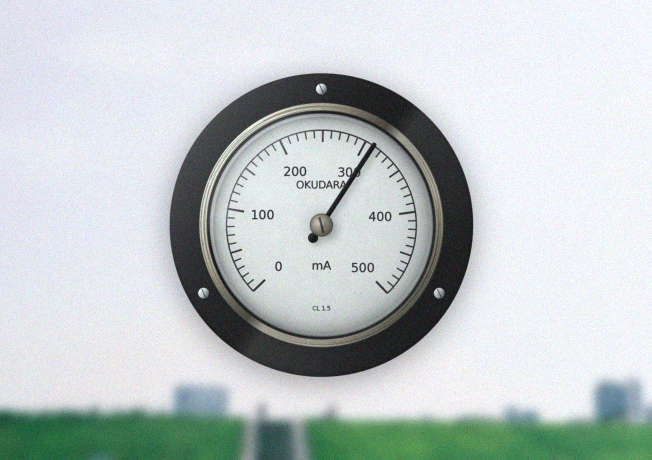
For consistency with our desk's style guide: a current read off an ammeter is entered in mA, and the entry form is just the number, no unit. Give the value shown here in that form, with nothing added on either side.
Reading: 310
